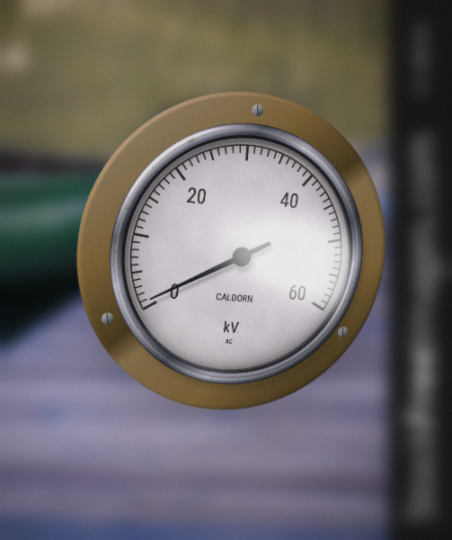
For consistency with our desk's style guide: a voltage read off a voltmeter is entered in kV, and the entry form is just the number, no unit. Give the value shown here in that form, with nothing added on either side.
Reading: 1
